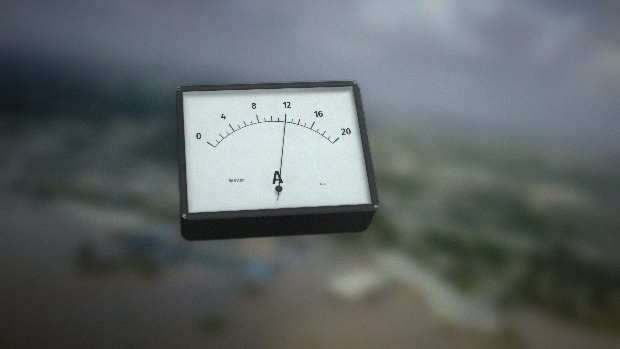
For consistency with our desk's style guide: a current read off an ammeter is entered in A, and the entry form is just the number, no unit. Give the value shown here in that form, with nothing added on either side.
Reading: 12
